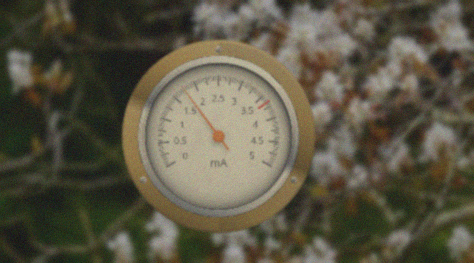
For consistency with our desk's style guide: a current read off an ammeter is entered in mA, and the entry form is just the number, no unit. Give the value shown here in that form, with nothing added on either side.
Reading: 1.75
